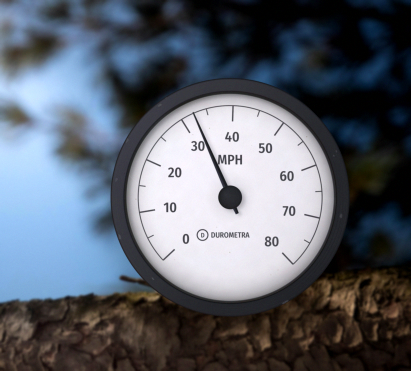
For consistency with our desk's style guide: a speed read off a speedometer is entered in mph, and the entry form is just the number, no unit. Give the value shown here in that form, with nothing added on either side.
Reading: 32.5
